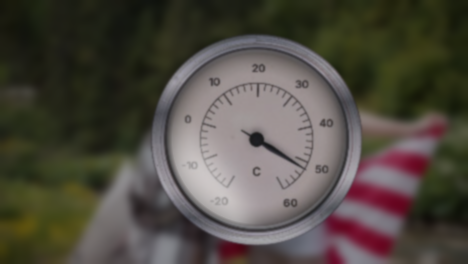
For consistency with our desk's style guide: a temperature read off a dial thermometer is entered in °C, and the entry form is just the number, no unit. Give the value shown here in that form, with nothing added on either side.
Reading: 52
